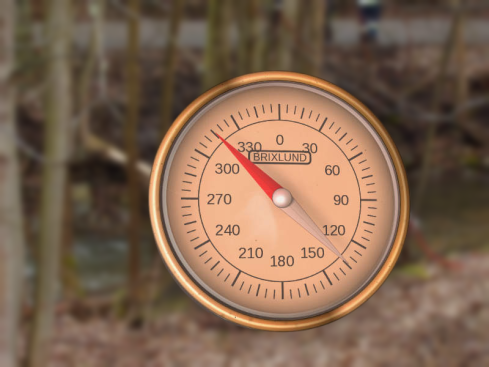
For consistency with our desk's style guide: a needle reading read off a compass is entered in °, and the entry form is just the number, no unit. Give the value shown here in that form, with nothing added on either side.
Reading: 315
